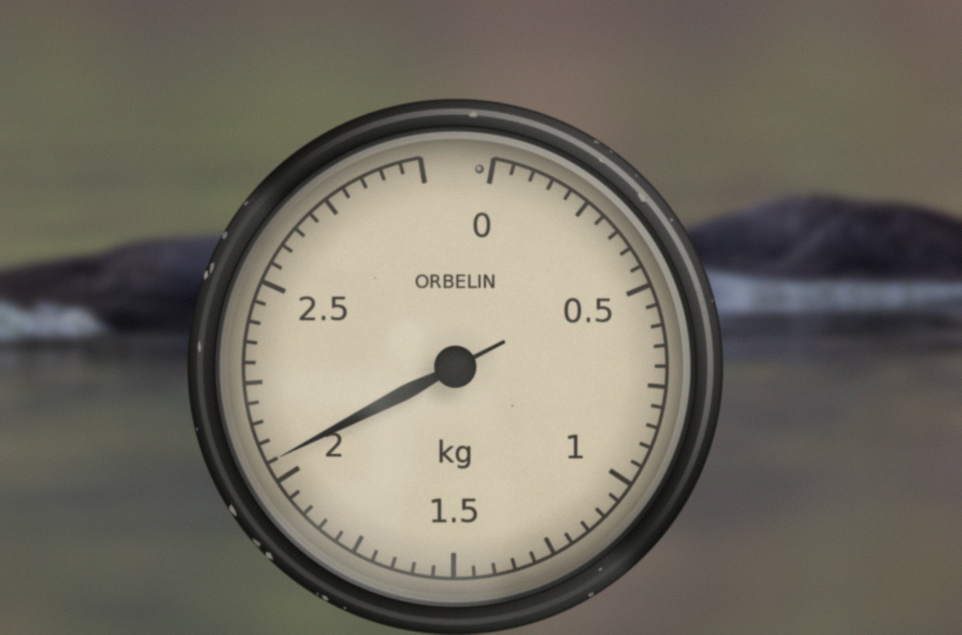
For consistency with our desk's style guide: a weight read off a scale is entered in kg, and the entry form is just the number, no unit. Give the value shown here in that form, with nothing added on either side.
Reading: 2.05
